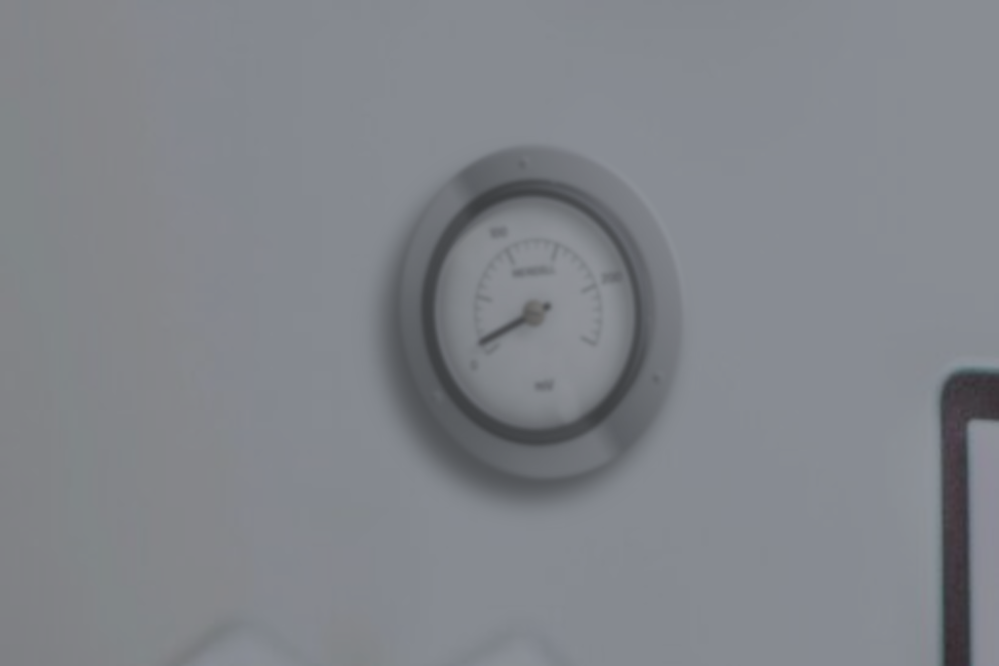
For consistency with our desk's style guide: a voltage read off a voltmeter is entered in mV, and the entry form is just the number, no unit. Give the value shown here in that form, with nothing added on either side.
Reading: 10
